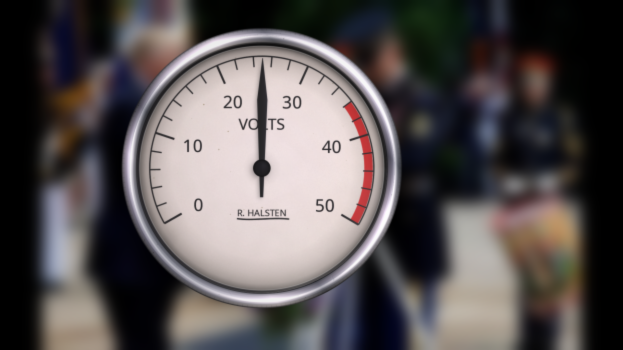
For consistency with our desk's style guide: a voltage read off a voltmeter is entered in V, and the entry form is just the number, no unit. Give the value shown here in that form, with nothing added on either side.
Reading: 25
